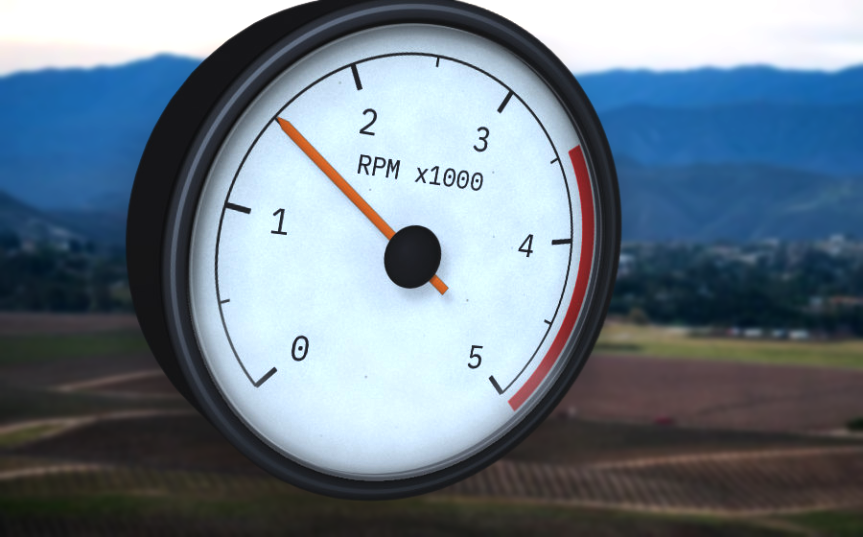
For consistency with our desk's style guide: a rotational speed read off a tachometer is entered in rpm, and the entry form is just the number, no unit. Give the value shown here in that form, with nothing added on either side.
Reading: 1500
